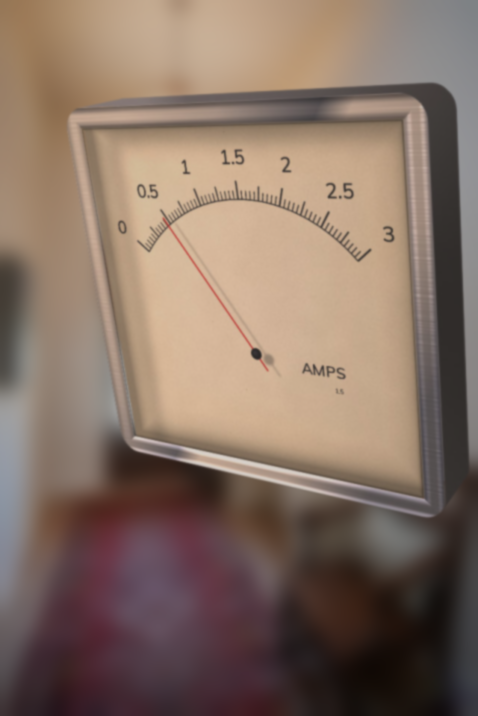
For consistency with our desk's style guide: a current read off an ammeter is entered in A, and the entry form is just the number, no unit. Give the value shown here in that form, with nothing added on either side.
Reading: 0.5
